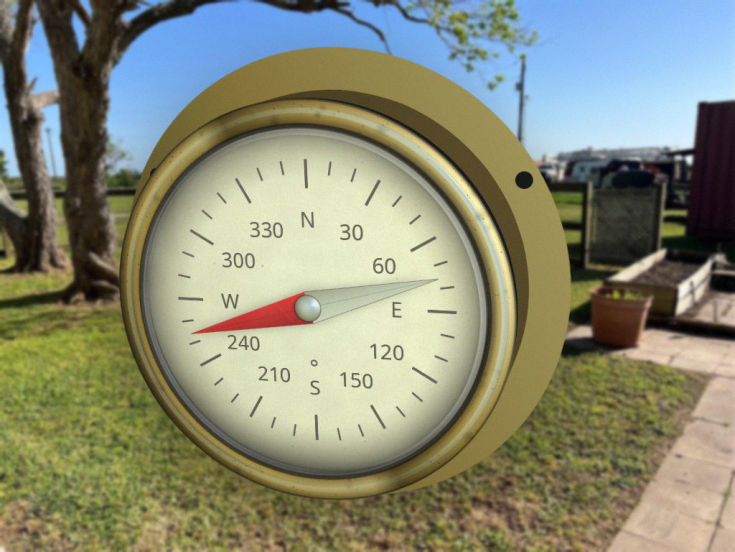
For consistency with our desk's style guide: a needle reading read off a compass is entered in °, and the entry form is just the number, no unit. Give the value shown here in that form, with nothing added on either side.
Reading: 255
